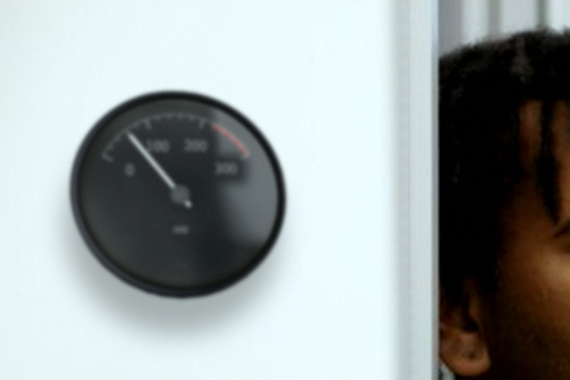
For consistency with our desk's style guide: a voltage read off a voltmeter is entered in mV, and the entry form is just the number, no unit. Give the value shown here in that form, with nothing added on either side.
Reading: 60
